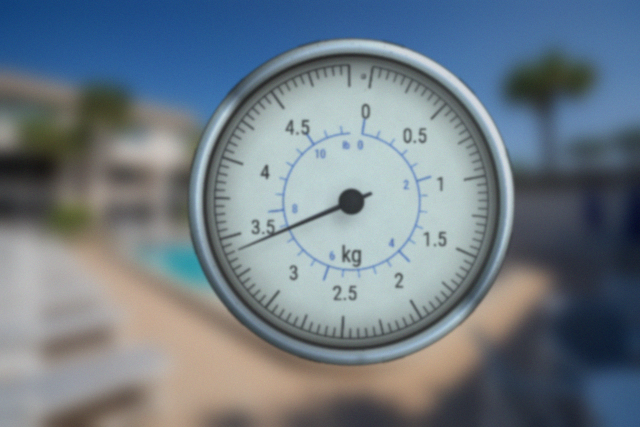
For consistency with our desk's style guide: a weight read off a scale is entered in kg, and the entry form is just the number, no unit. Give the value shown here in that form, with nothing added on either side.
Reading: 3.4
